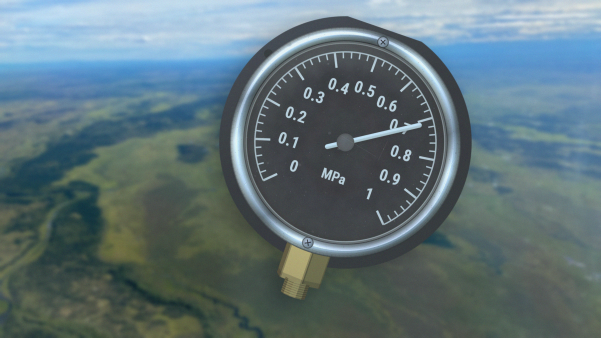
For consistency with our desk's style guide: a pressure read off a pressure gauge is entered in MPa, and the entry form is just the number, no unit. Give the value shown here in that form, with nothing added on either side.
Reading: 0.71
